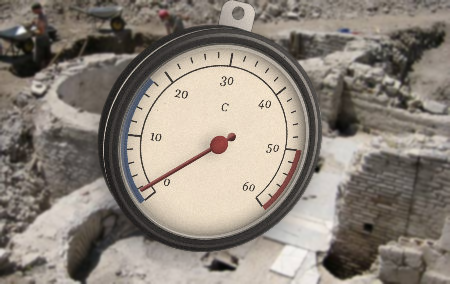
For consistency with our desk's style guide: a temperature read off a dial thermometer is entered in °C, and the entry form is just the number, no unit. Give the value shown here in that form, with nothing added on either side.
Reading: 2
